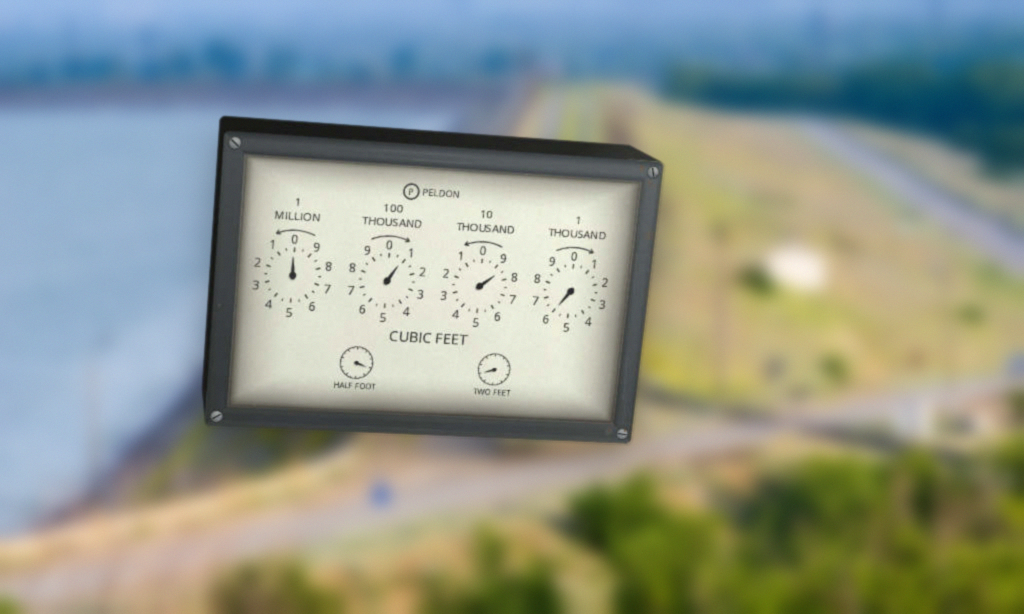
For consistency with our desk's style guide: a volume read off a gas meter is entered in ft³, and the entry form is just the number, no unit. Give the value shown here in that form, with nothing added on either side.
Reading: 8600
